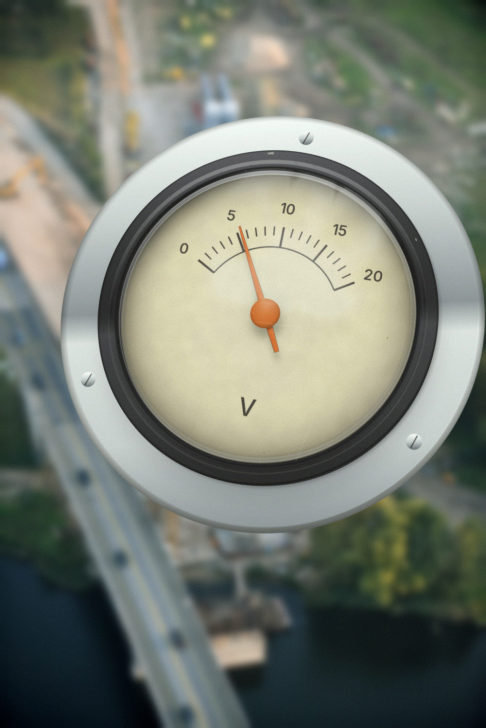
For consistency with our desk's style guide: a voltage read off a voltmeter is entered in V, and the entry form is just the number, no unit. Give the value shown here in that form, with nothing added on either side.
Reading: 5.5
